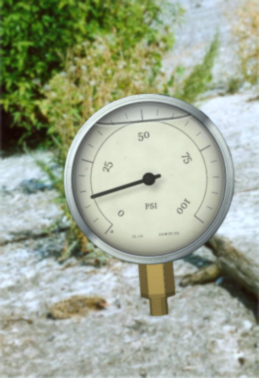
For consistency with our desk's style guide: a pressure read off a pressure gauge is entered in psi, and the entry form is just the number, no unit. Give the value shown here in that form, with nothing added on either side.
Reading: 12.5
